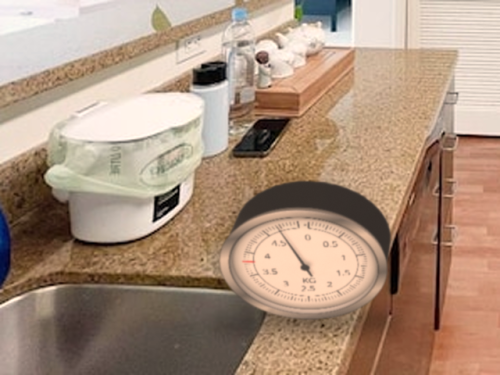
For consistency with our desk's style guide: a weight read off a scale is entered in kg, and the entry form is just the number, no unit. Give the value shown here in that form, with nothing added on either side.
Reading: 4.75
